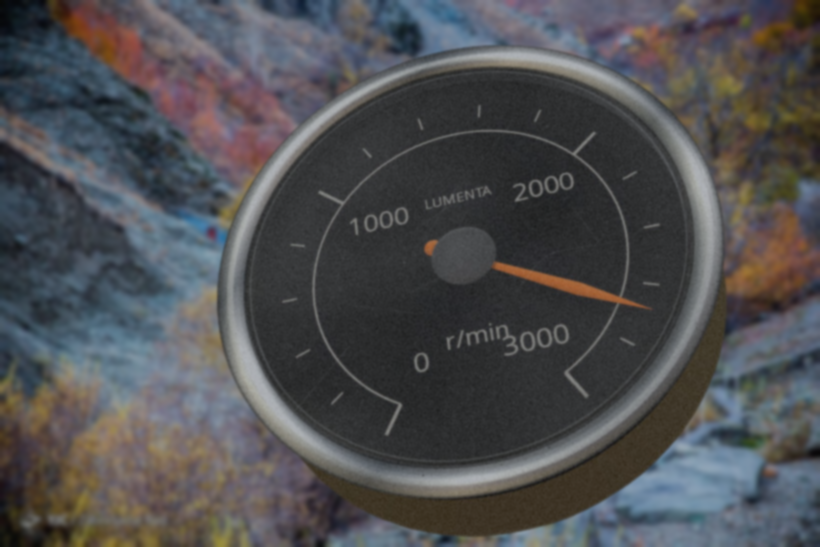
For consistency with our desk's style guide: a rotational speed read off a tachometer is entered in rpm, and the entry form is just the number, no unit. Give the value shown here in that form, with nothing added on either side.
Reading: 2700
